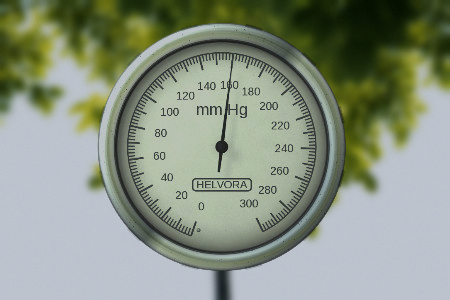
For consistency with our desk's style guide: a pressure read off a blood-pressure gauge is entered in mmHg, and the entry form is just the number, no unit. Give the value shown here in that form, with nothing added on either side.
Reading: 160
